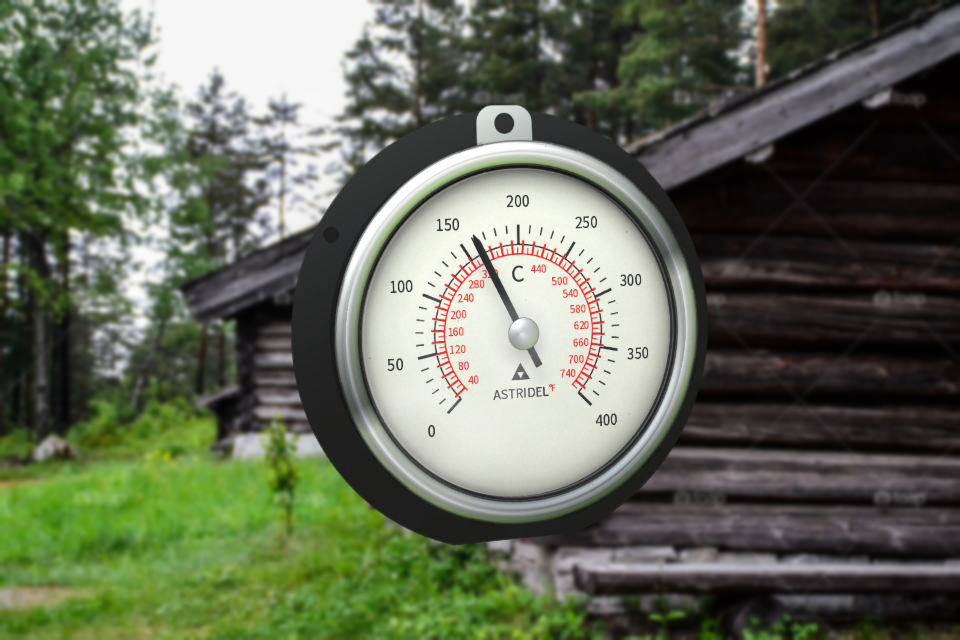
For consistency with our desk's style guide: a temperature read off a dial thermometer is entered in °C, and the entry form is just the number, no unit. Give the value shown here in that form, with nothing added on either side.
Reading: 160
